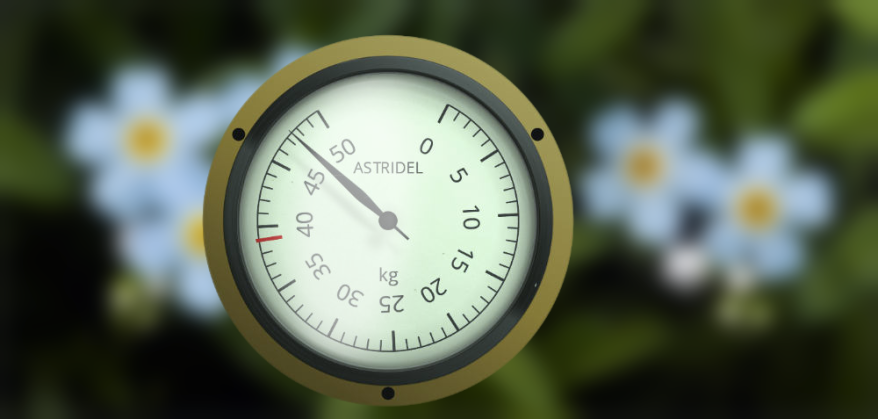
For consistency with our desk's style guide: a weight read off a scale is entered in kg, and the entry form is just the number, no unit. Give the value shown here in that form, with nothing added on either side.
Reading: 47.5
